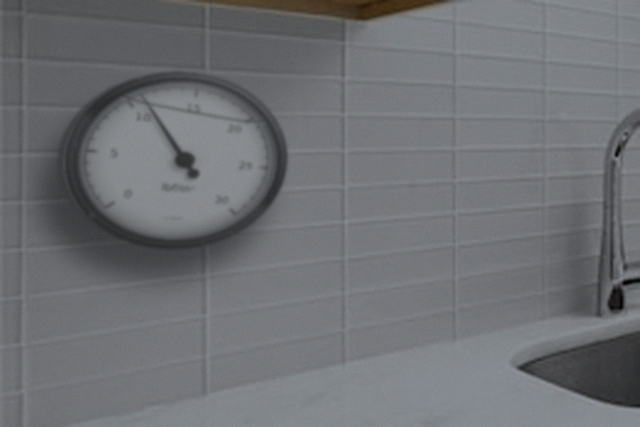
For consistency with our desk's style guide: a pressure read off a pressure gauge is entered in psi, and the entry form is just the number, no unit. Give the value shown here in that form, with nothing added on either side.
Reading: 11
